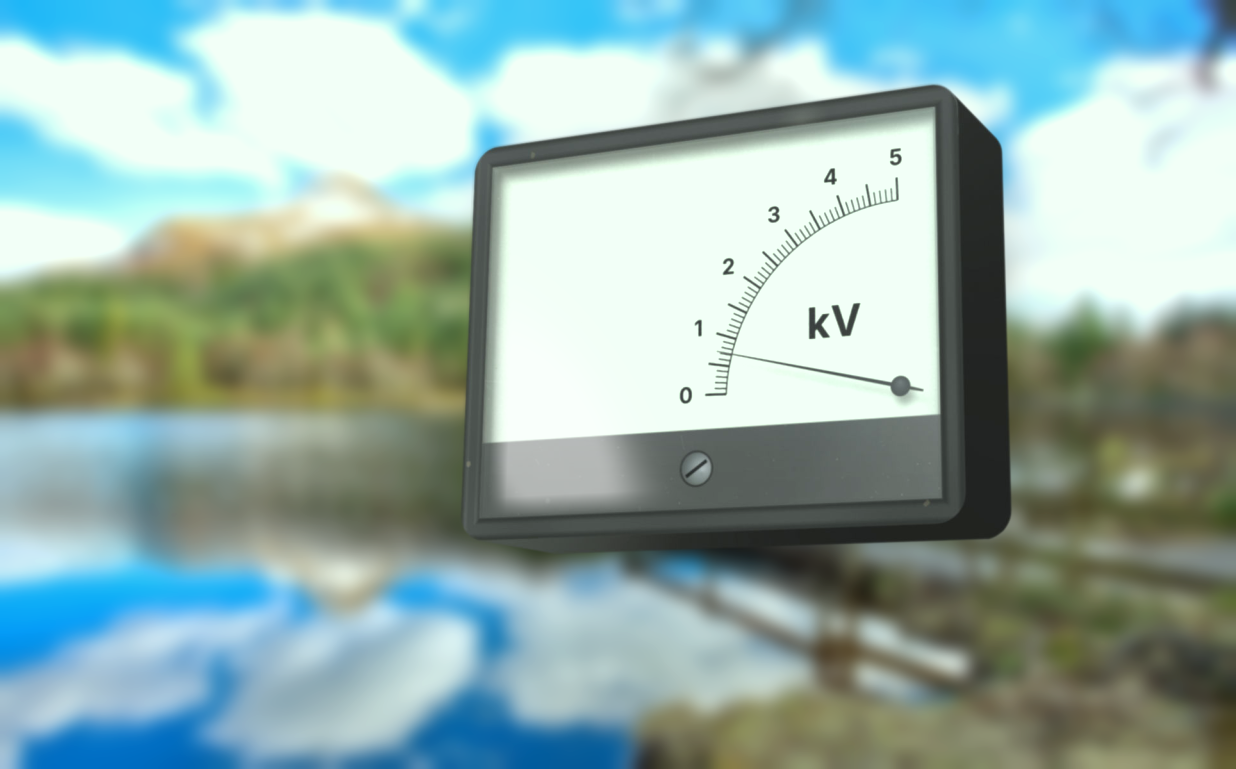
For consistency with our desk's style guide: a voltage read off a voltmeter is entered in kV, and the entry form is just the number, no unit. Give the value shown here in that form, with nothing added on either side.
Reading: 0.7
